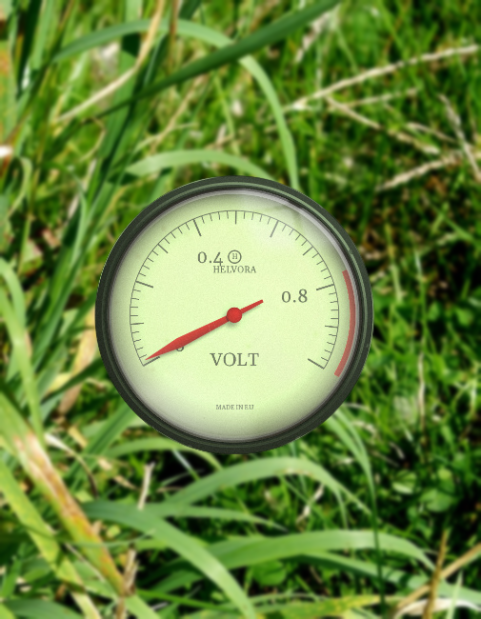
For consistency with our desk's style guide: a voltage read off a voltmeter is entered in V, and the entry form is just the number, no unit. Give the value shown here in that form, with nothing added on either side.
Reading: 0.01
